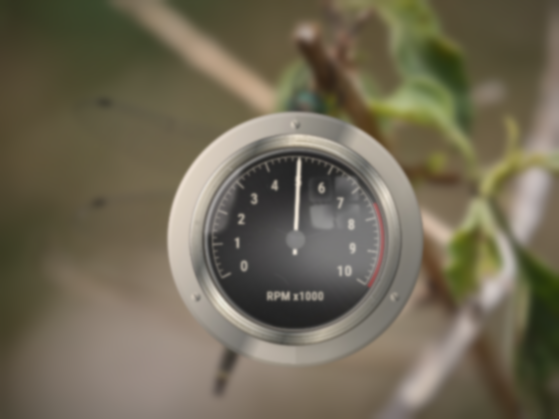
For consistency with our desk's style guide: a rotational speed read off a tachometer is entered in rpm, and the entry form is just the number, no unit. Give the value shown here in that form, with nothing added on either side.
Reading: 5000
